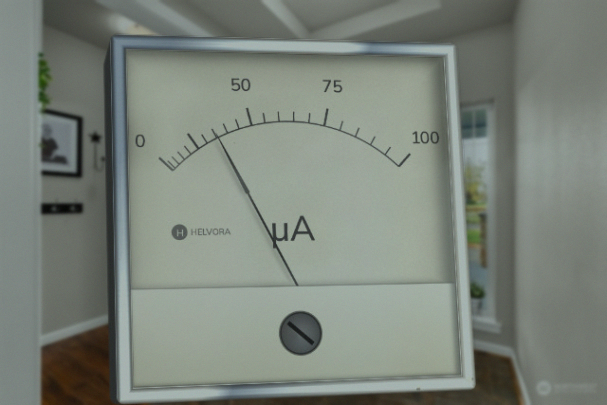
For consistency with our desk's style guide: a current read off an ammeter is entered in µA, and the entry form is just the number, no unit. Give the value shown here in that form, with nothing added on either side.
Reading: 35
